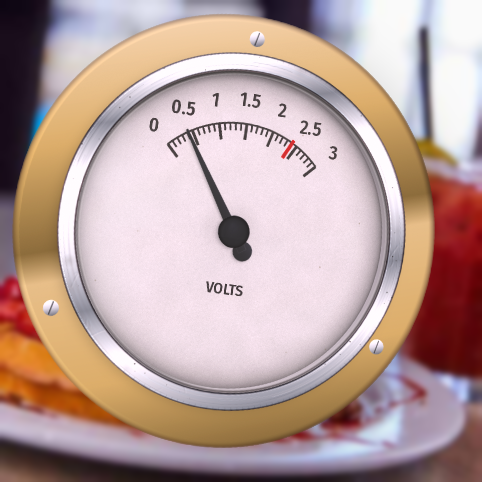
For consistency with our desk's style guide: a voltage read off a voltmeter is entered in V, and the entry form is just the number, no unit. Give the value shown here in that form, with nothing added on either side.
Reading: 0.4
